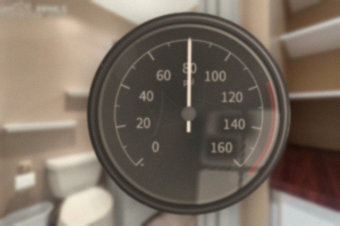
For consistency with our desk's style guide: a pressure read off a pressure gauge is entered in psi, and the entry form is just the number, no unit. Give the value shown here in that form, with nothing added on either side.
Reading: 80
